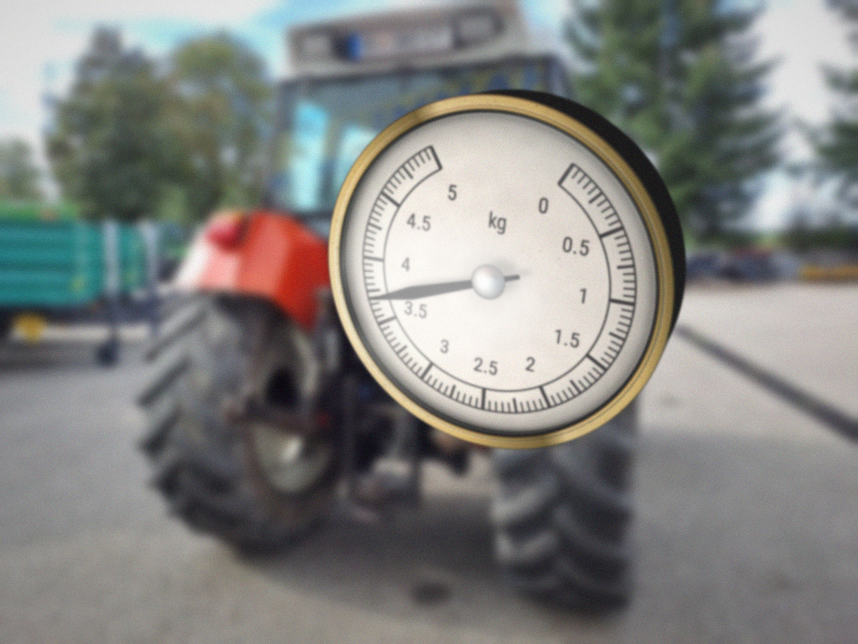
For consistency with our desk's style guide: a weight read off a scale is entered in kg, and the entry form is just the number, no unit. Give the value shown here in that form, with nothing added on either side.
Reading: 3.7
